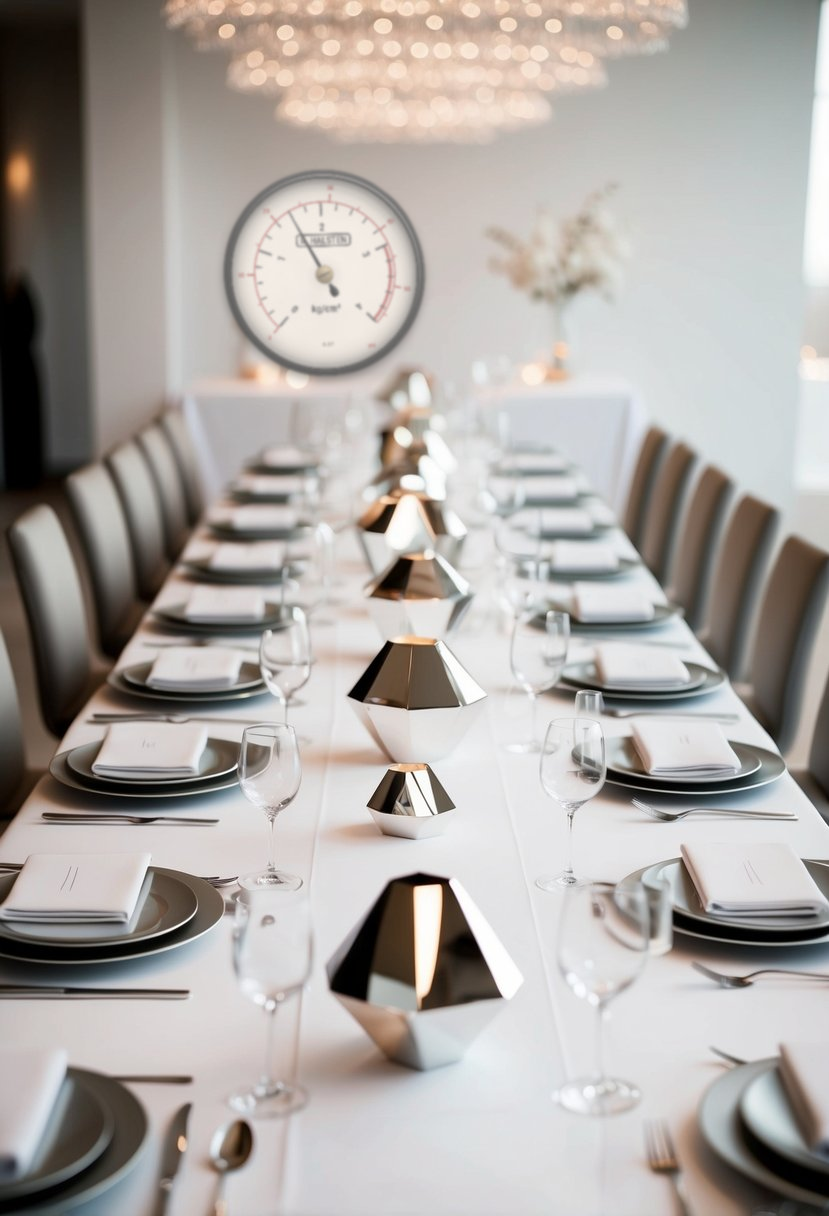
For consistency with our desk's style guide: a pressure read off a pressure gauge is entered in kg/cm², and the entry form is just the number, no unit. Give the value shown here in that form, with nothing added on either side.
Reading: 1.6
